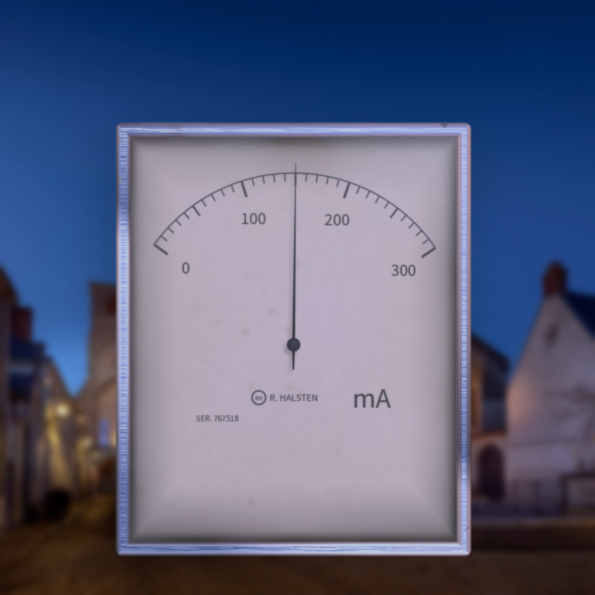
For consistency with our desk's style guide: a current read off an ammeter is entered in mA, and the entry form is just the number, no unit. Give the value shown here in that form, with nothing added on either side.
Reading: 150
